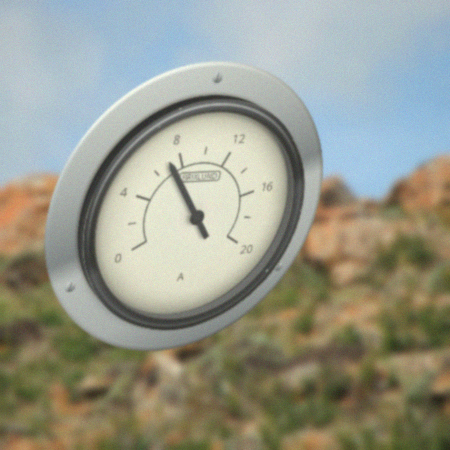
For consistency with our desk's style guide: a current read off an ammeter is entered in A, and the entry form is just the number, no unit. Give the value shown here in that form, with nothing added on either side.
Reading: 7
